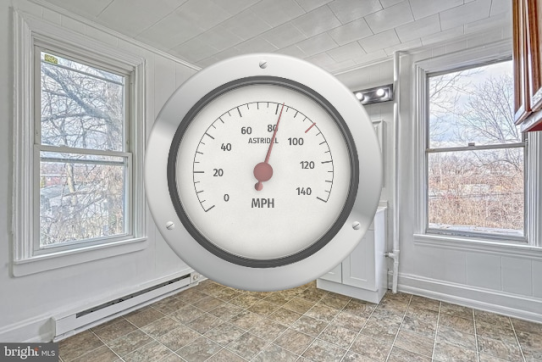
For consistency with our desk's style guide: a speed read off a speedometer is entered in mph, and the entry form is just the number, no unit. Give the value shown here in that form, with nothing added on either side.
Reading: 82.5
